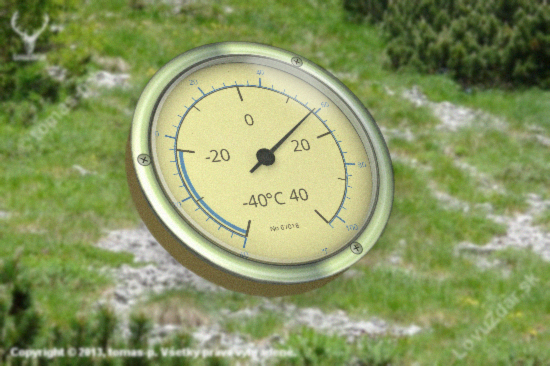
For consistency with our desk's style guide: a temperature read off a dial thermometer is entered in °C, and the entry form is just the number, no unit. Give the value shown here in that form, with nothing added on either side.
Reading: 15
